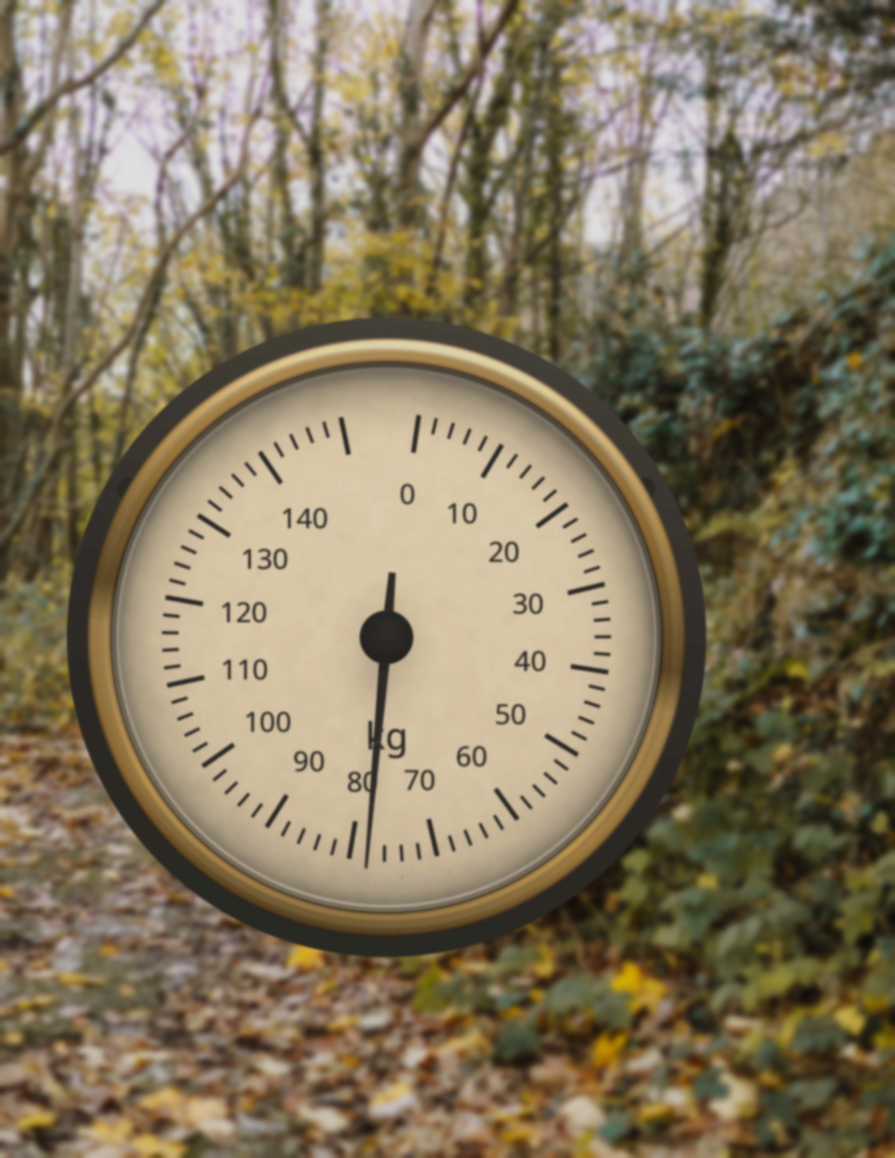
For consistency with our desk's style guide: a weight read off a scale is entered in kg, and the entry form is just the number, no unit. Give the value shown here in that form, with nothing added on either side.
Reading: 78
